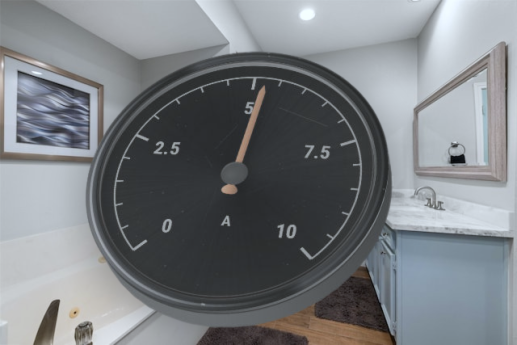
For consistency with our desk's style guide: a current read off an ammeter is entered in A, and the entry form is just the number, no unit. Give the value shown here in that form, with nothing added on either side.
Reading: 5.25
